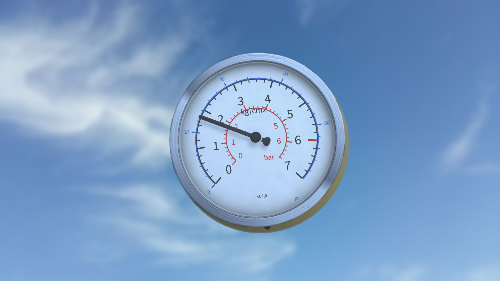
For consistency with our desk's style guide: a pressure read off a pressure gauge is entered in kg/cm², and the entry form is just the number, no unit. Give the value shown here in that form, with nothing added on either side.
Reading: 1.8
